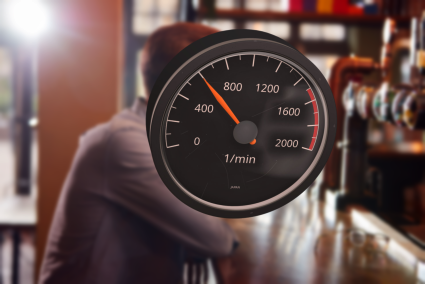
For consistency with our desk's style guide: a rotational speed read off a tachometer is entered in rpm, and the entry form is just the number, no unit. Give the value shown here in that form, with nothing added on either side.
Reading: 600
